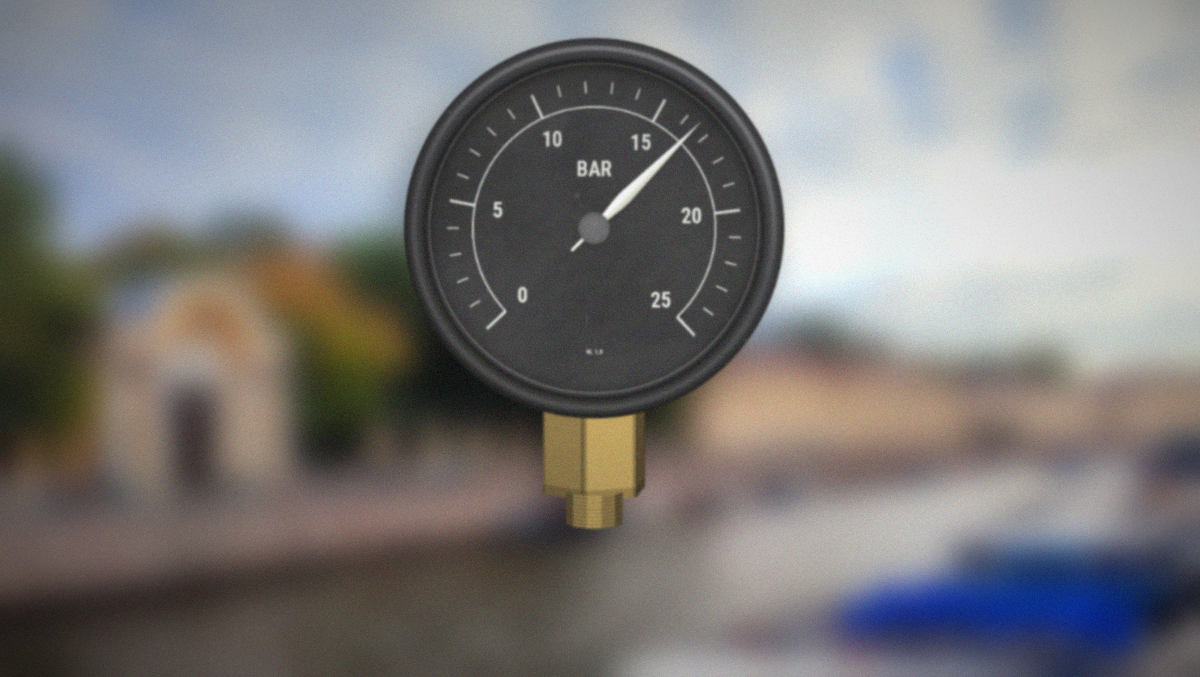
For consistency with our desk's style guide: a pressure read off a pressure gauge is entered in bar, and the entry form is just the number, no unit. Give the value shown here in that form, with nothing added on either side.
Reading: 16.5
